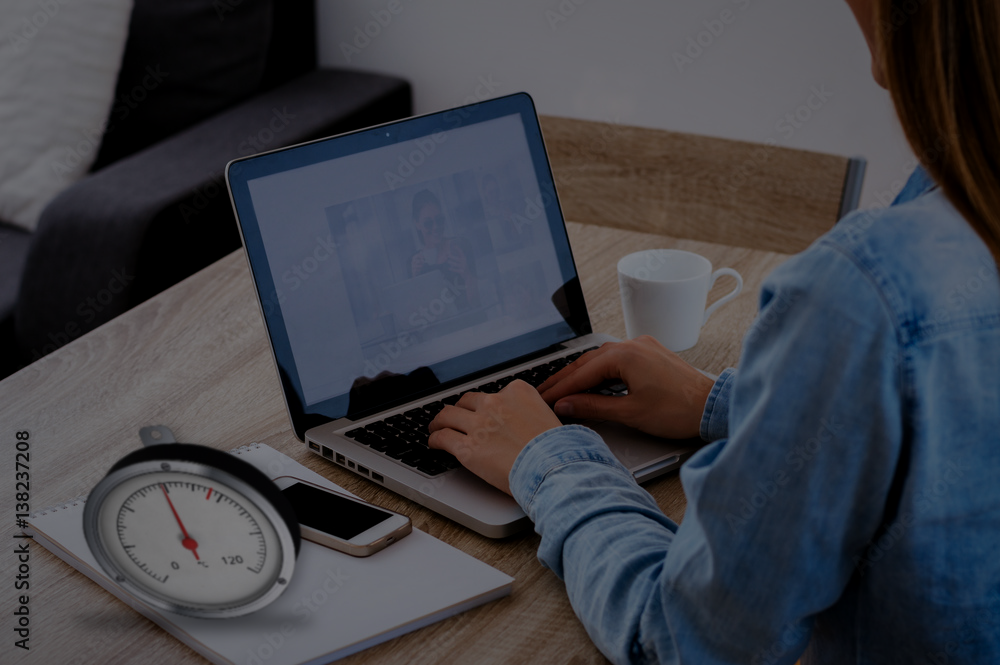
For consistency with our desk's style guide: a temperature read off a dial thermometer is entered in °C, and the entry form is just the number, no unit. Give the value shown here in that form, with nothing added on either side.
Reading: 60
